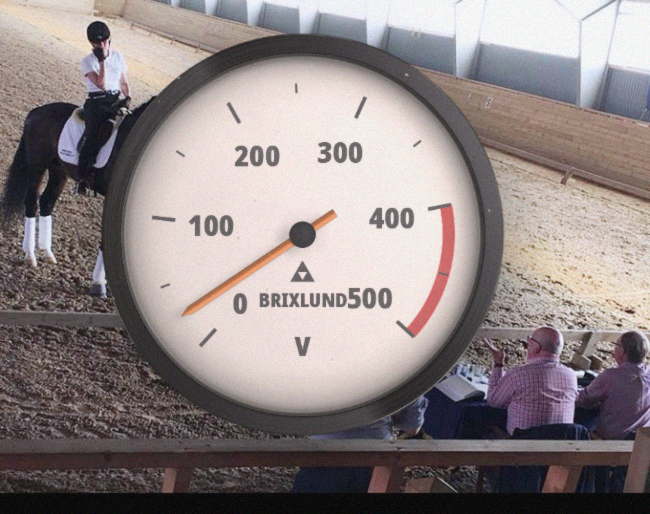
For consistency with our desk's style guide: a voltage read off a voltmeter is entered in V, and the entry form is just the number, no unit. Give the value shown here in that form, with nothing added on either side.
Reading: 25
